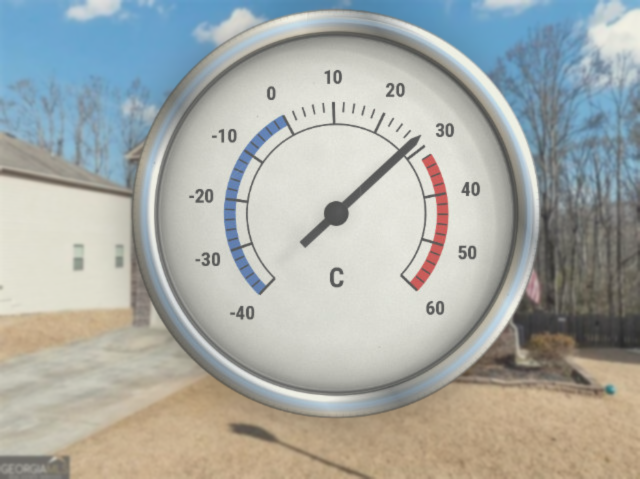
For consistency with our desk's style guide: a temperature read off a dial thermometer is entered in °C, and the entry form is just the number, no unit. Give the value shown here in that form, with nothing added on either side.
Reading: 28
